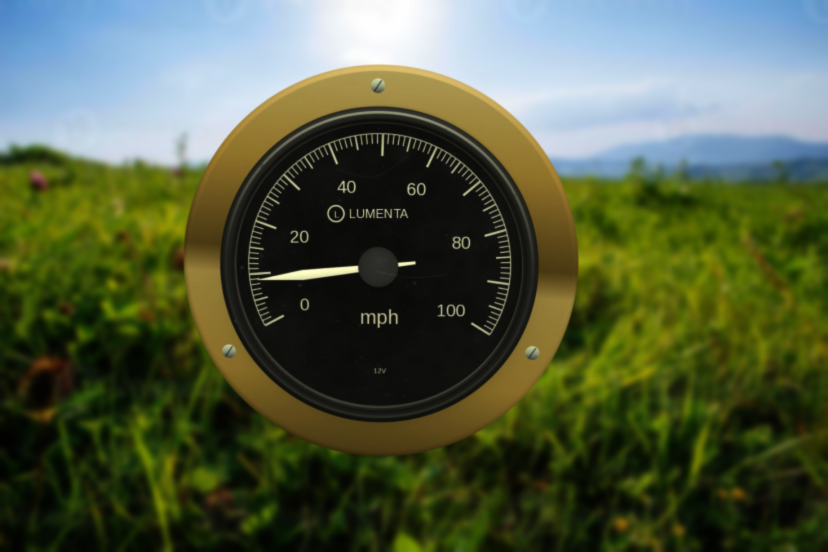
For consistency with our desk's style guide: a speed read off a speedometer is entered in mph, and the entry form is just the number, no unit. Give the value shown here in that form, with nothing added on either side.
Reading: 9
